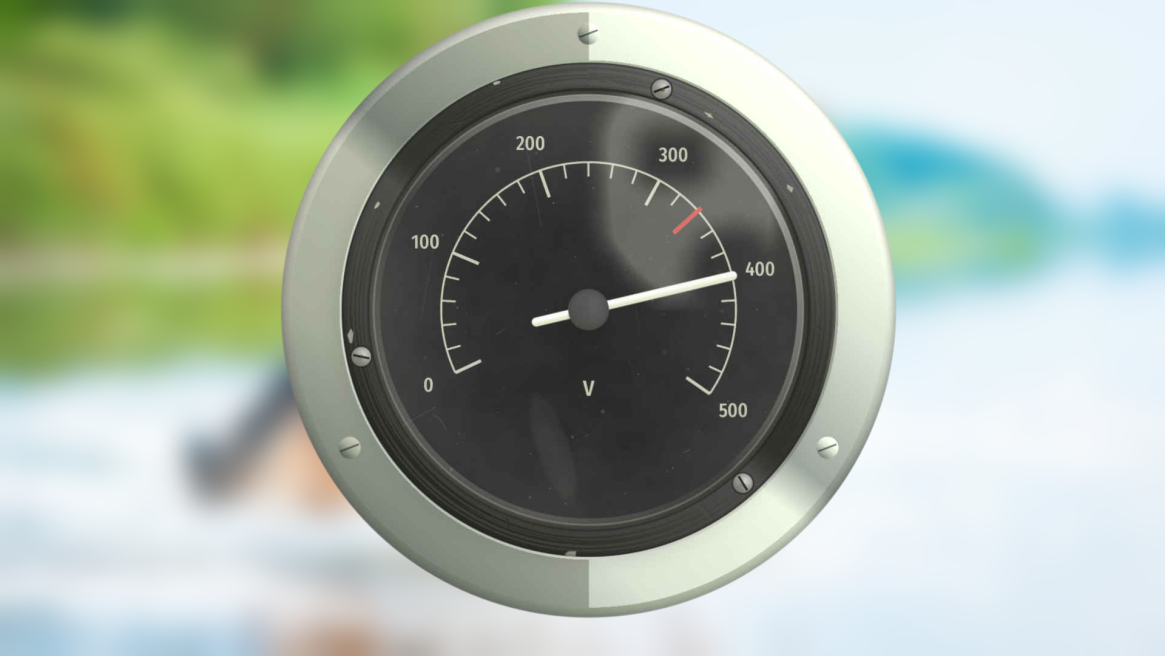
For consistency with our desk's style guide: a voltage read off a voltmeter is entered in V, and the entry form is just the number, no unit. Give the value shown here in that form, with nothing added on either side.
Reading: 400
